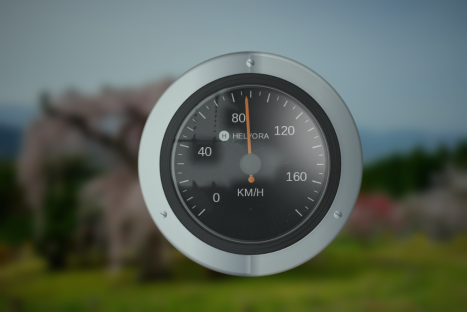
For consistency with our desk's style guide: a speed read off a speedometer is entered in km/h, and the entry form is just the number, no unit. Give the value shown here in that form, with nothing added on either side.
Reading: 87.5
